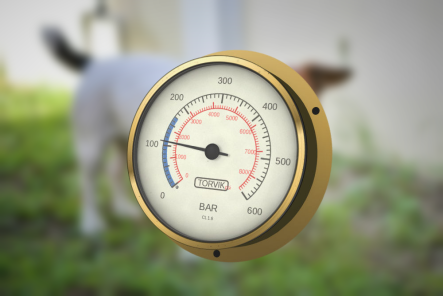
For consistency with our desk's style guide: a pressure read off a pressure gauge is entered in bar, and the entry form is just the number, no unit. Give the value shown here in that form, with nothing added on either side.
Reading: 110
